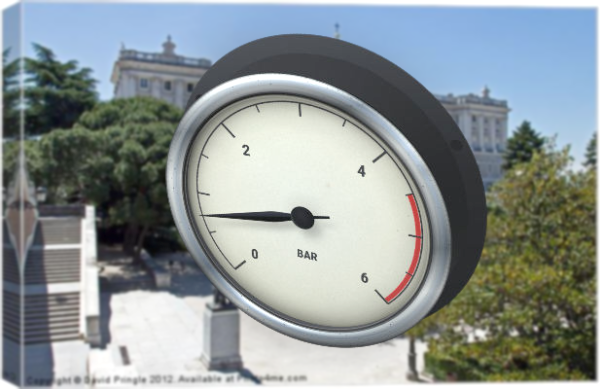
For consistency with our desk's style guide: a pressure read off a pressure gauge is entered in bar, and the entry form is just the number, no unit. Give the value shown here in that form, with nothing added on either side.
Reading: 0.75
